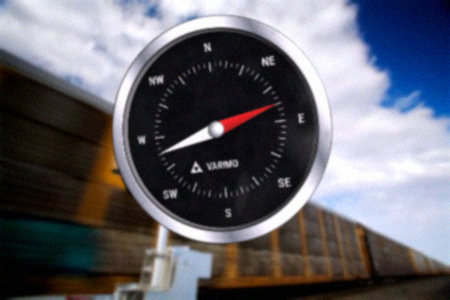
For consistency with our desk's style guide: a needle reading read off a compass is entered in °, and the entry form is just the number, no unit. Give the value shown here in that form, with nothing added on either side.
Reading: 75
